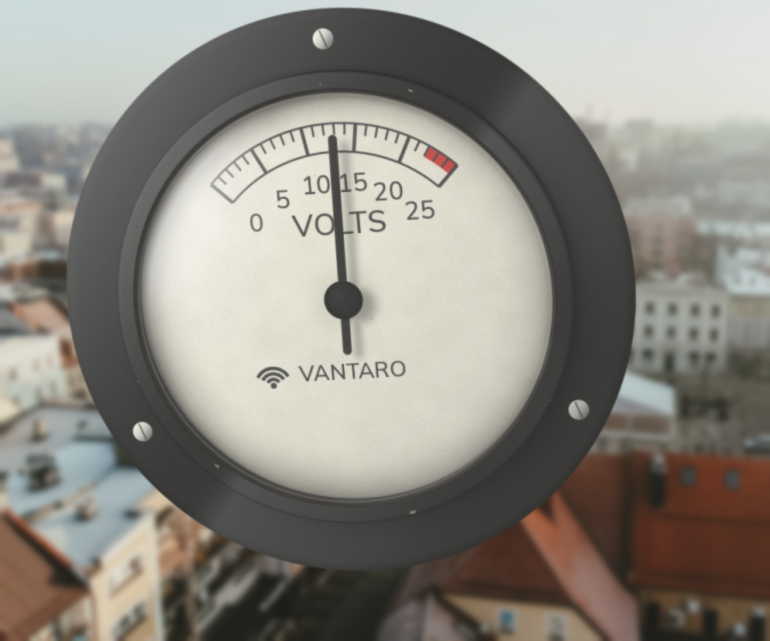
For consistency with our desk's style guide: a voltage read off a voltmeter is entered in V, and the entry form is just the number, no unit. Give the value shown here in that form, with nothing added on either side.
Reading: 13
